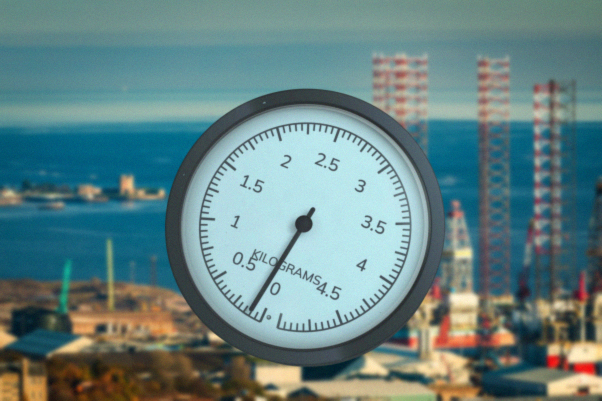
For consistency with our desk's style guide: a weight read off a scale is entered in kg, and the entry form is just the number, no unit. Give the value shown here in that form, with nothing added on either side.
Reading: 0.1
